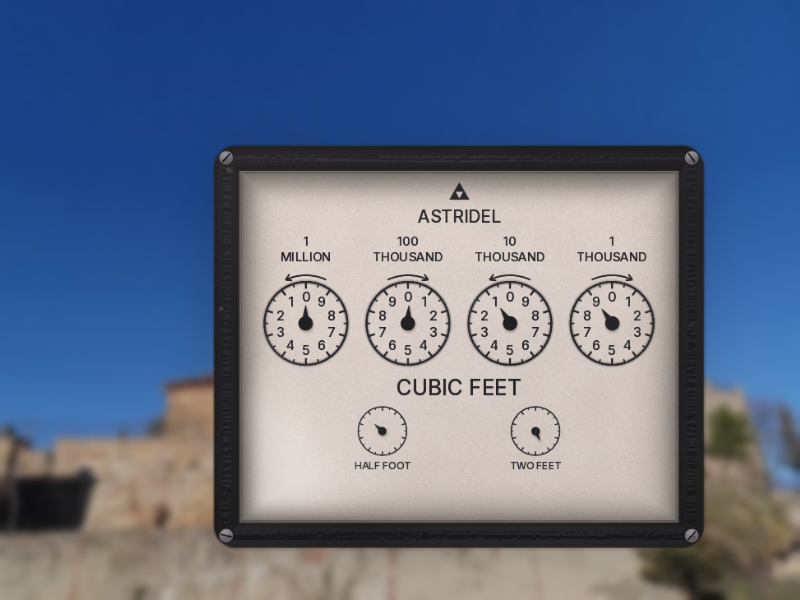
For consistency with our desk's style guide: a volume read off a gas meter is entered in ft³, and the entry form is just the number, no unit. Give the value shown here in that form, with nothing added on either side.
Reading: 900
